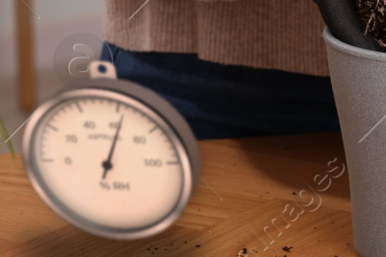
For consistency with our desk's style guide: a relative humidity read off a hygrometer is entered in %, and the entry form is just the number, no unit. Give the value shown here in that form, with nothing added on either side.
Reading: 64
